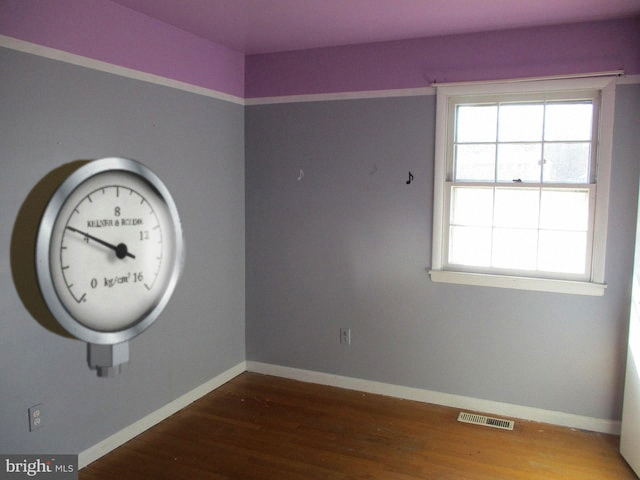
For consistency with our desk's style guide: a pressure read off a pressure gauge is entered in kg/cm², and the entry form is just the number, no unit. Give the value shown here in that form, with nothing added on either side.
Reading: 4
